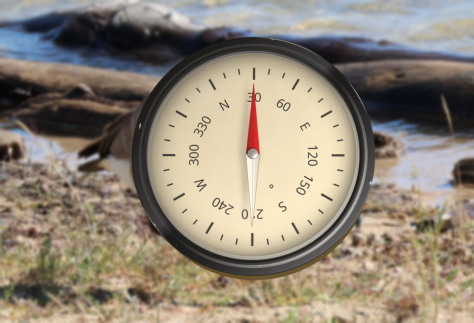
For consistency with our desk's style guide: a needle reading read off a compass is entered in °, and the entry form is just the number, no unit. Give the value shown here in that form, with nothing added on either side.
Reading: 30
